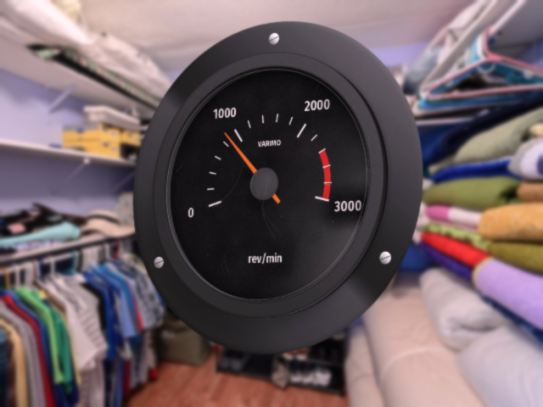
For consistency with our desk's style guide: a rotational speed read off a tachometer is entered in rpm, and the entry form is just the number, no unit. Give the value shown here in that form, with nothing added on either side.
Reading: 900
